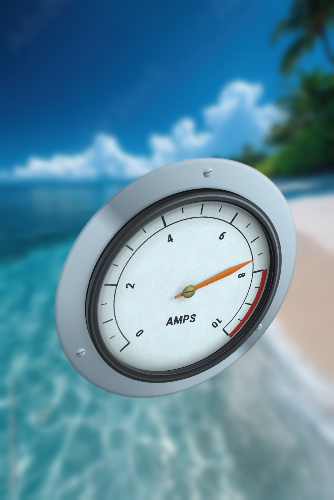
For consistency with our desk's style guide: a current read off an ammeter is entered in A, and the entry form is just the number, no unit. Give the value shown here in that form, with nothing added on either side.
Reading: 7.5
